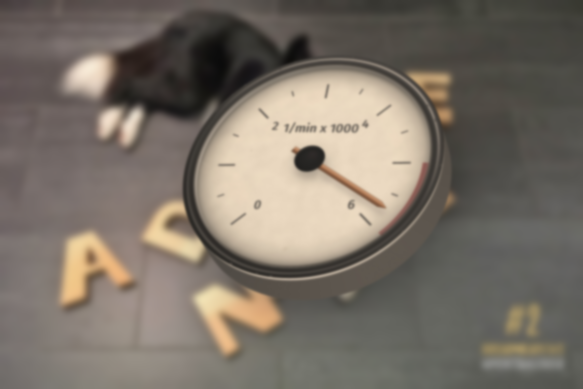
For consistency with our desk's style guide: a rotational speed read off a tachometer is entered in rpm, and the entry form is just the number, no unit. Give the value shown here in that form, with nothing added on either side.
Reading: 5750
